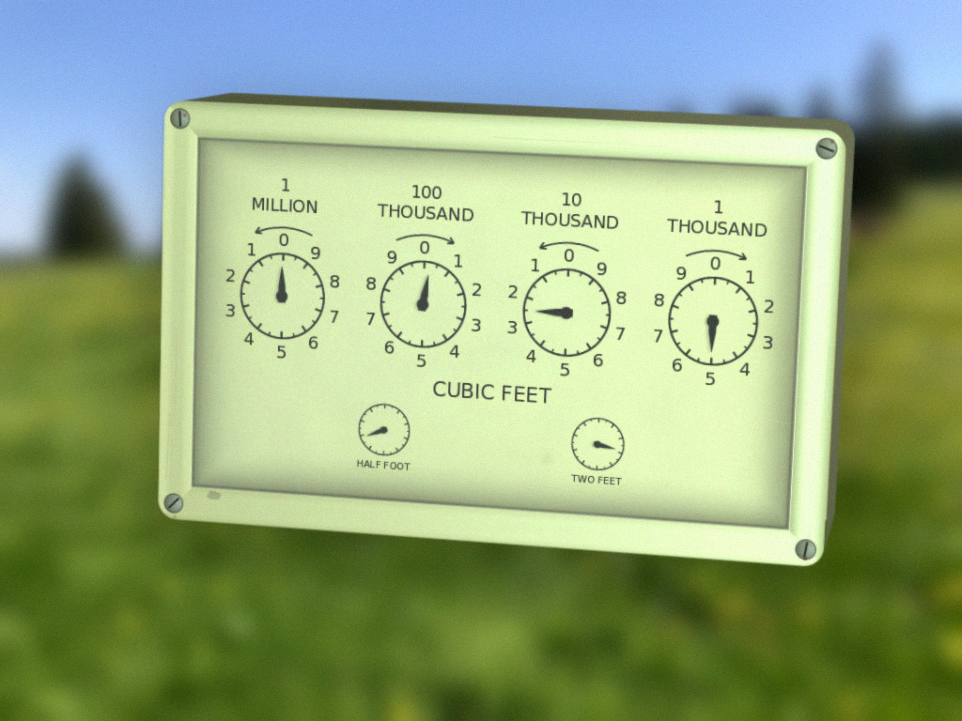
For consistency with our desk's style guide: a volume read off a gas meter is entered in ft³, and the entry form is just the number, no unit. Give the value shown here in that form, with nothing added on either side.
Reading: 2500
